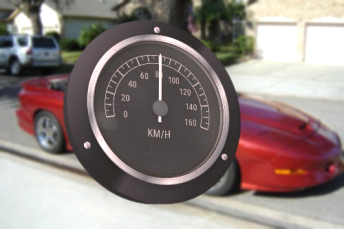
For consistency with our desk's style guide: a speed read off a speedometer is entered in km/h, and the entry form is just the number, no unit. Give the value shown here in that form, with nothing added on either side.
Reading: 80
